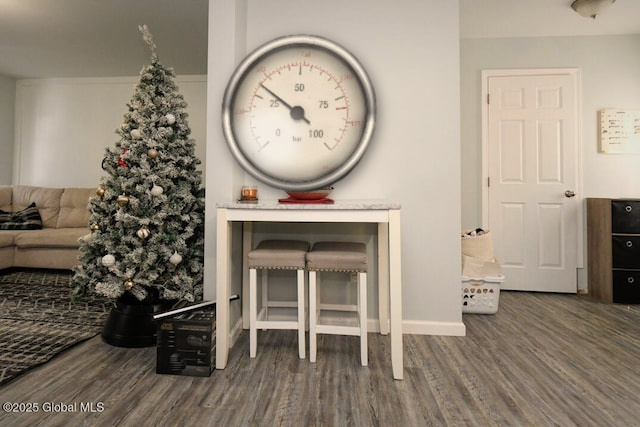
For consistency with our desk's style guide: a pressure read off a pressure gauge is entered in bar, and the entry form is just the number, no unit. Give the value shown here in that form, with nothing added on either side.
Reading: 30
